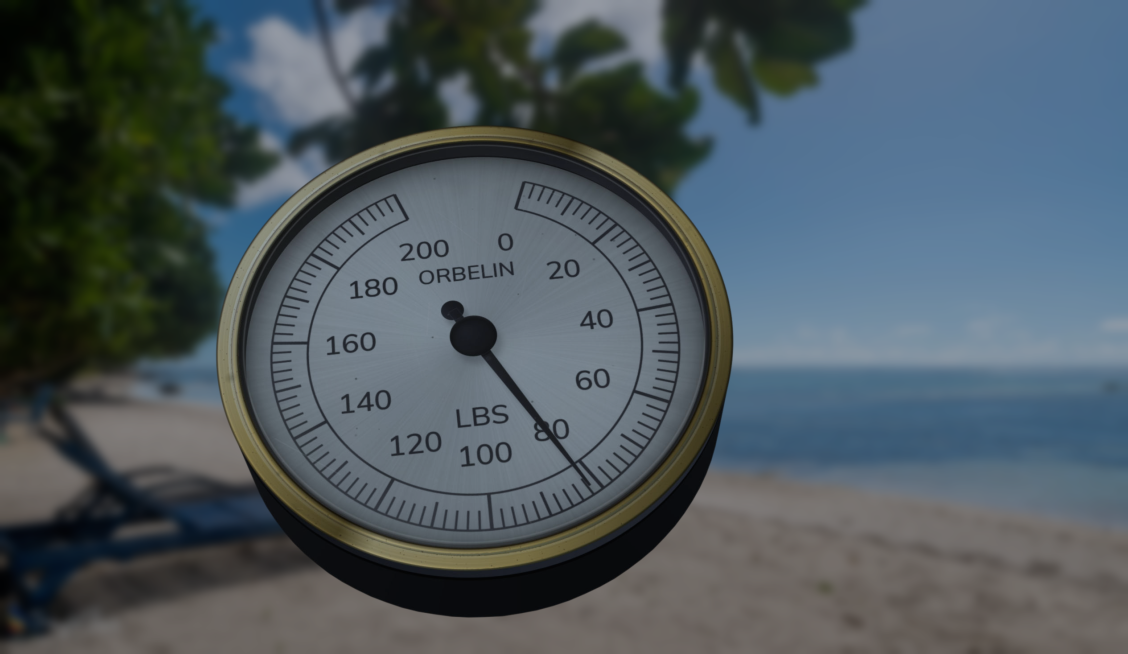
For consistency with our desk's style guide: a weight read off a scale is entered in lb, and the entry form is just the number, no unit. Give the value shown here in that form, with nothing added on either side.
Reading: 82
